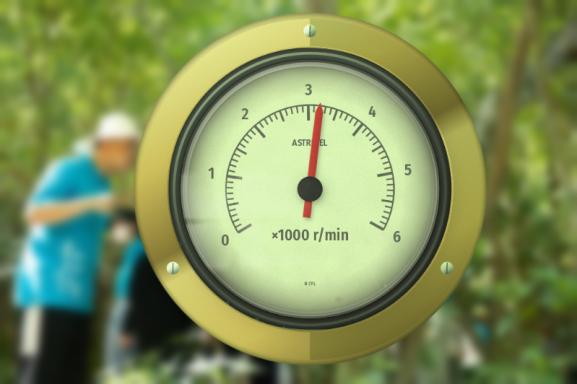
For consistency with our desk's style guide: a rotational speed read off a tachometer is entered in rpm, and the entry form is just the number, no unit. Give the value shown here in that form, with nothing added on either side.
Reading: 3200
